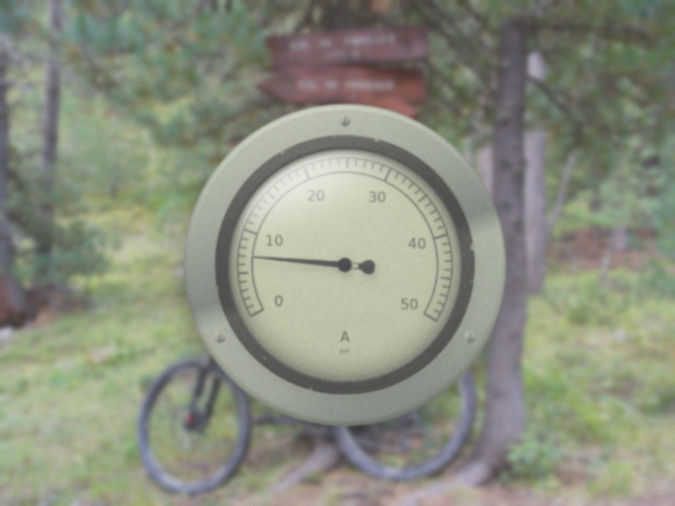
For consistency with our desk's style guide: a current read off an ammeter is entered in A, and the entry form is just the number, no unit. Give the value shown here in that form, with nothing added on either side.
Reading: 7
